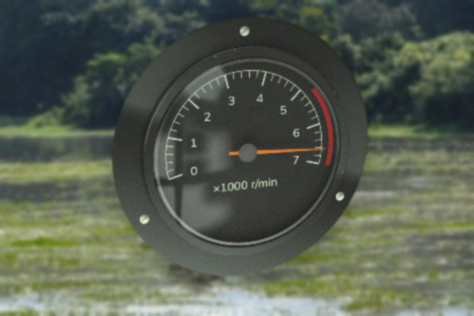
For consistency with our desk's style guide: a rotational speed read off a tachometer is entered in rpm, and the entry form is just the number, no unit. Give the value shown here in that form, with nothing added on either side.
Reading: 6600
